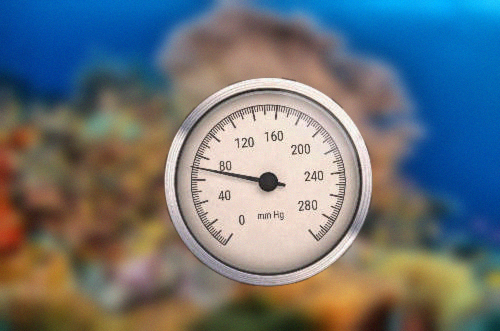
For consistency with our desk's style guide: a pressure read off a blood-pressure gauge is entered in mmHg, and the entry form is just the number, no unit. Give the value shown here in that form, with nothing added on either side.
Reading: 70
